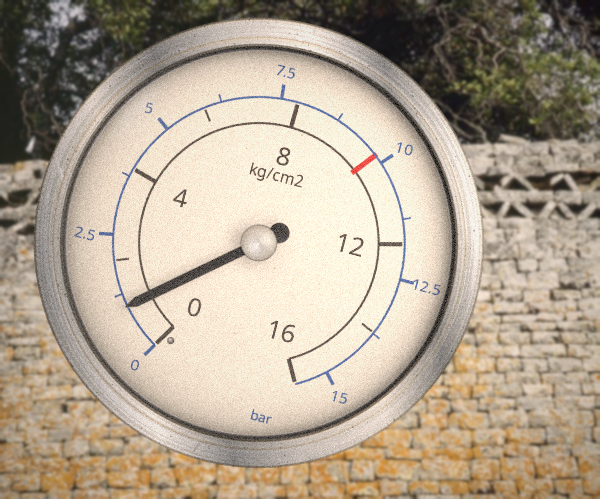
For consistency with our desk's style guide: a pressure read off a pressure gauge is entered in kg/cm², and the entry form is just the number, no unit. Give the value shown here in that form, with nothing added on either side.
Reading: 1
